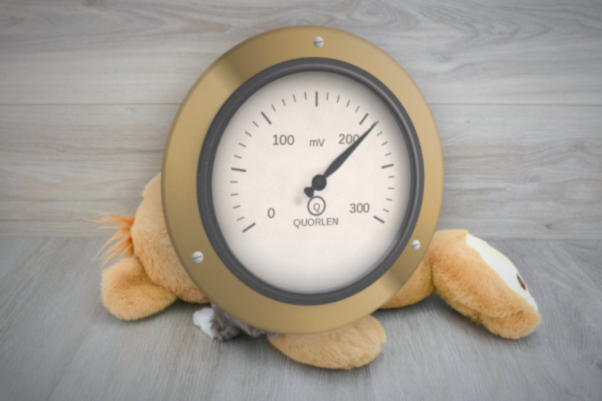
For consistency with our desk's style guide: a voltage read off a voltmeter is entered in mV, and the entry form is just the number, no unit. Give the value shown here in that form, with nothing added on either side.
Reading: 210
